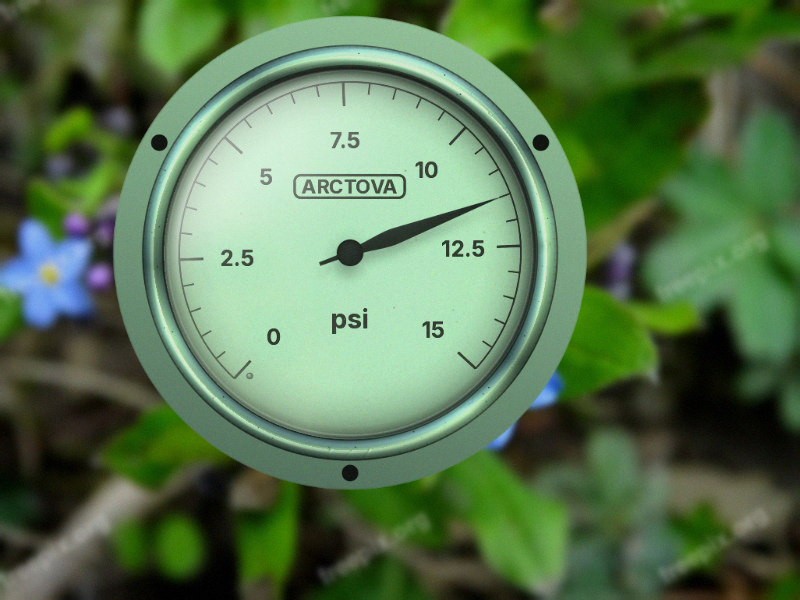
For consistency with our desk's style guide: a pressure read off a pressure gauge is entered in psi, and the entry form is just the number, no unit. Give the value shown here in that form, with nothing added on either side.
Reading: 11.5
